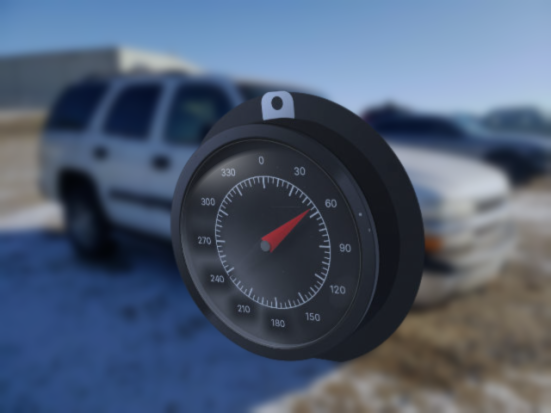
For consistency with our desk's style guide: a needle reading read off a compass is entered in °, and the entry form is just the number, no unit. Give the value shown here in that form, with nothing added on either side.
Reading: 55
